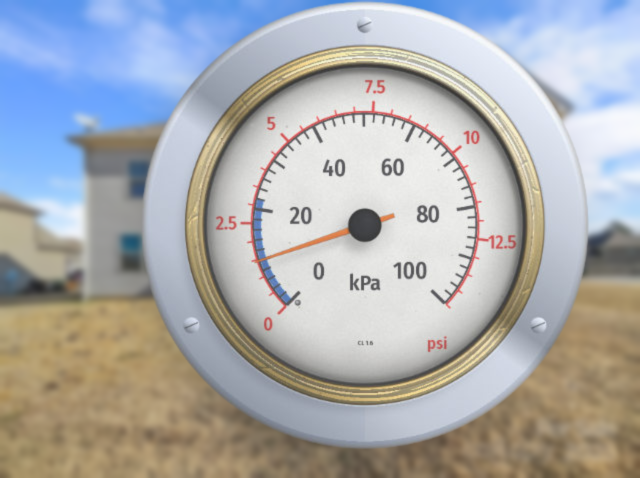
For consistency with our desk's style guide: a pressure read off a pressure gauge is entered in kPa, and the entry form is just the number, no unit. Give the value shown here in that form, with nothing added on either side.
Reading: 10
